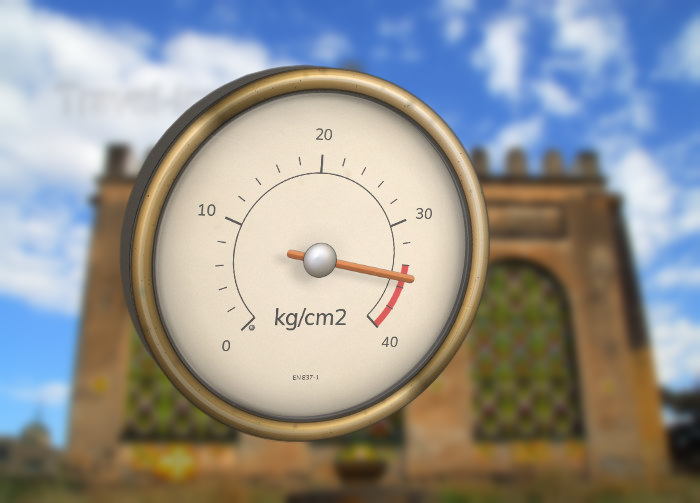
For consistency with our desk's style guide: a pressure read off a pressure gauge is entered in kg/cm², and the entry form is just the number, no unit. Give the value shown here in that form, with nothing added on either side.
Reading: 35
